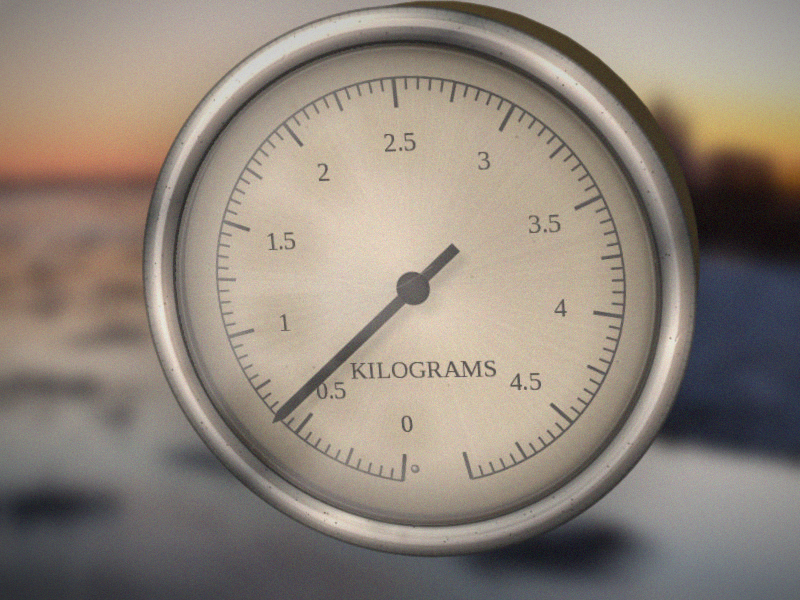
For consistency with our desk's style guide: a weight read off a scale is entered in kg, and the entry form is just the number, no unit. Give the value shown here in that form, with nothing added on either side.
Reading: 0.6
